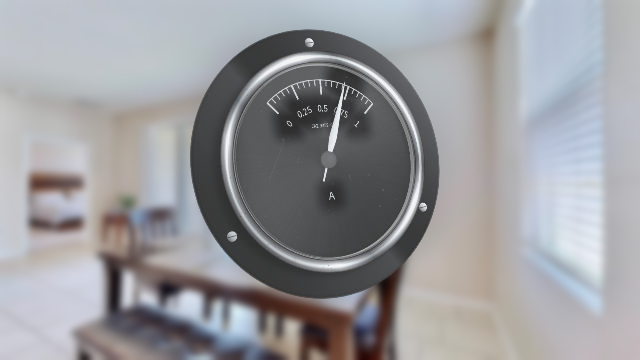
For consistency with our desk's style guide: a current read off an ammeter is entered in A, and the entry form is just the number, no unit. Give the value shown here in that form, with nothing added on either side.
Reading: 0.7
